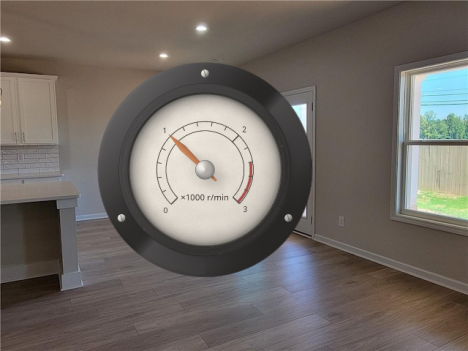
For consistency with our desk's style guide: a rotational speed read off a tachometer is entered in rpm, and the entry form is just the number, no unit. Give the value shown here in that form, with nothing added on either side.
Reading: 1000
